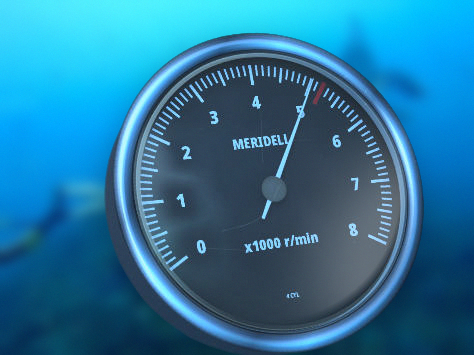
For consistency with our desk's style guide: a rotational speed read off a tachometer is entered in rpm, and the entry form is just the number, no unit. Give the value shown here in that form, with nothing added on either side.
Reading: 5000
